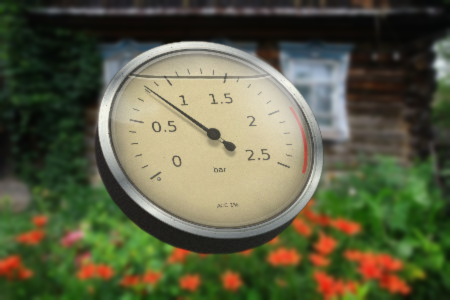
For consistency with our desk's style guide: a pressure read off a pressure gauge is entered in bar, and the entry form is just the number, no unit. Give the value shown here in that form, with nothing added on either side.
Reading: 0.8
